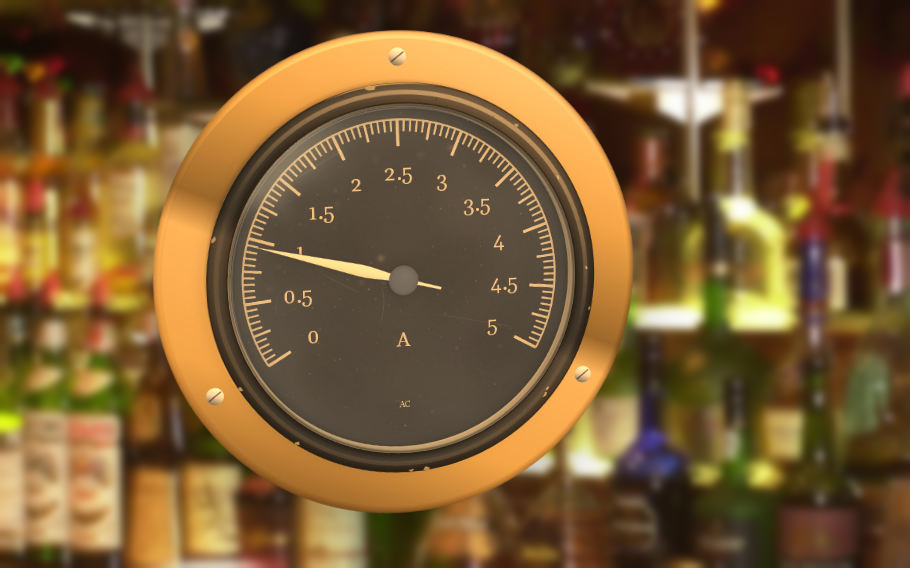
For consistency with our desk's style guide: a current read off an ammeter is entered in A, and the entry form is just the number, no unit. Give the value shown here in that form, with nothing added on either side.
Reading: 0.95
